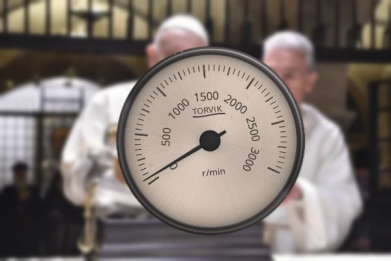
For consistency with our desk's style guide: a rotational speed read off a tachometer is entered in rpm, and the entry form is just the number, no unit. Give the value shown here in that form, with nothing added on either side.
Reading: 50
